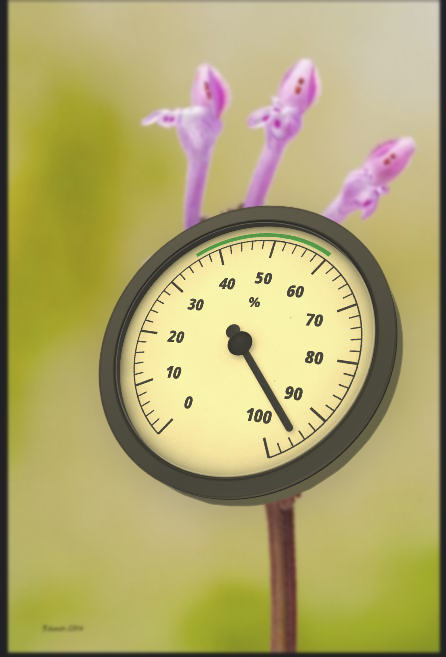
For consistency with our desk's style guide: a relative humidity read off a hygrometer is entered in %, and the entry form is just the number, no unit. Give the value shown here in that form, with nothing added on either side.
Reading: 95
